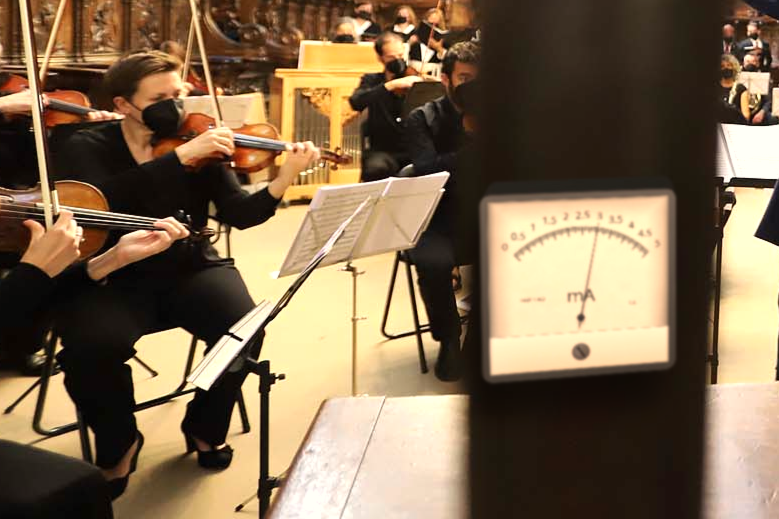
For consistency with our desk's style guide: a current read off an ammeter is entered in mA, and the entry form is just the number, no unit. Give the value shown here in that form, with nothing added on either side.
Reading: 3
